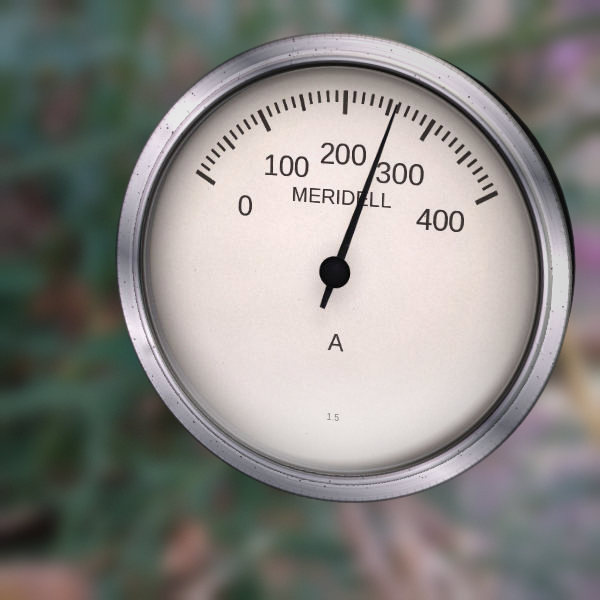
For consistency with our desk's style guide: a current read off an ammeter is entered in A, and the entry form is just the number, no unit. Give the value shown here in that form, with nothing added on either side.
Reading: 260
